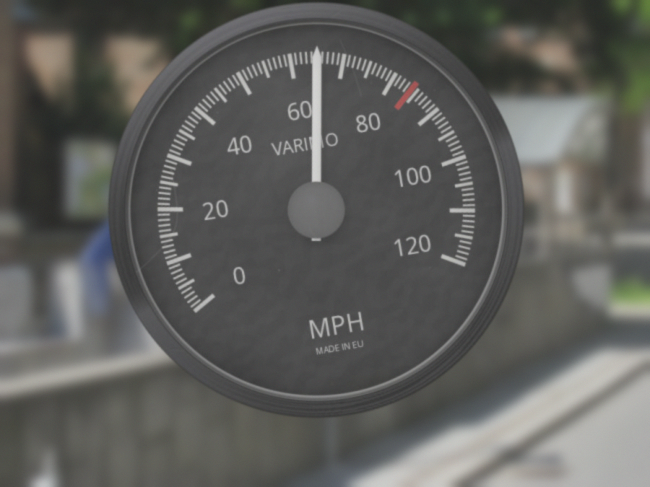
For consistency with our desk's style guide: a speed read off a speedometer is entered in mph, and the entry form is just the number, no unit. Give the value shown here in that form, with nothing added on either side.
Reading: 65
